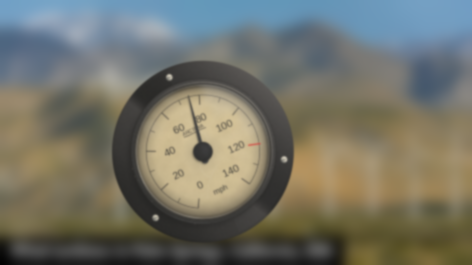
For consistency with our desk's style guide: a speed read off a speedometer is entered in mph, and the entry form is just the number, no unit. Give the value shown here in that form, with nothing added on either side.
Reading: 75
